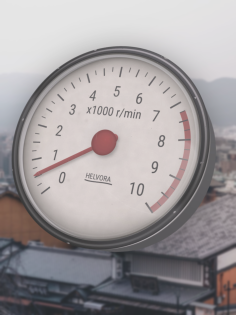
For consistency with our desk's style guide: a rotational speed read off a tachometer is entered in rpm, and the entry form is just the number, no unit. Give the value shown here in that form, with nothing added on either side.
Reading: 500
